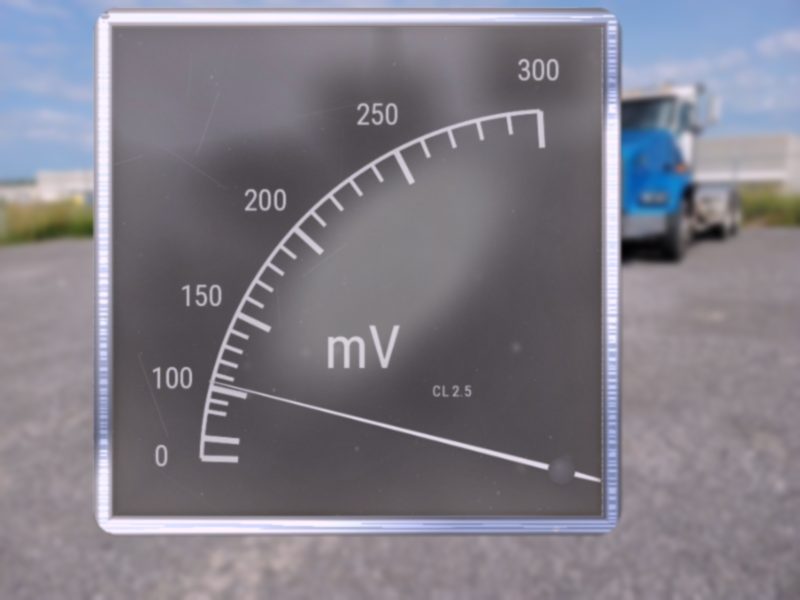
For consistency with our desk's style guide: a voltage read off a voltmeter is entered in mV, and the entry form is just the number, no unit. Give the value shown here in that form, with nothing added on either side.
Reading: 105
